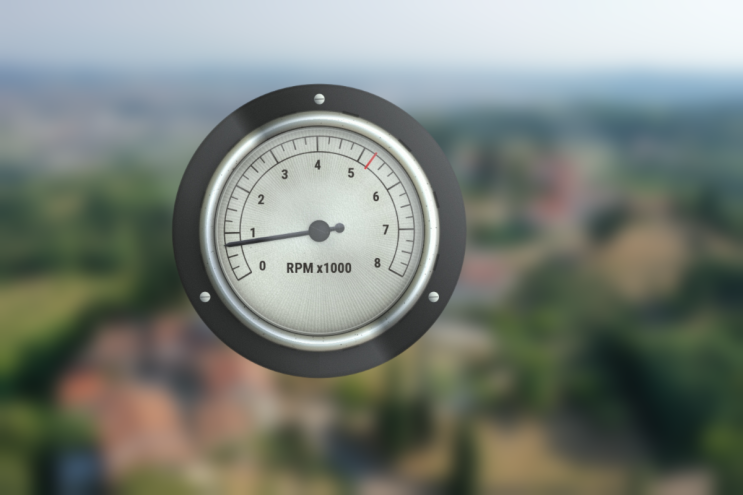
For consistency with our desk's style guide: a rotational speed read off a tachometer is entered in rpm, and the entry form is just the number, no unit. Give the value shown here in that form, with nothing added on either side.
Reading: 750
